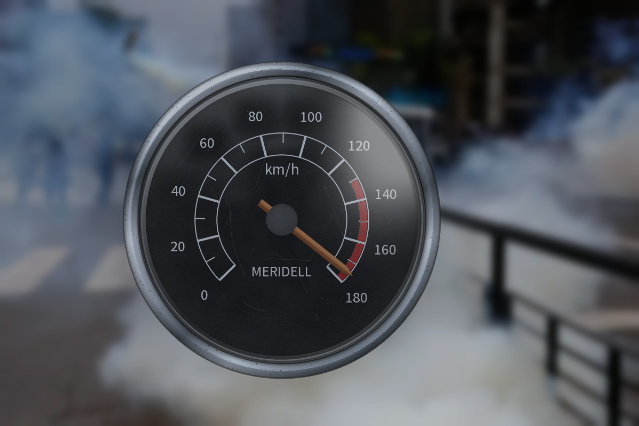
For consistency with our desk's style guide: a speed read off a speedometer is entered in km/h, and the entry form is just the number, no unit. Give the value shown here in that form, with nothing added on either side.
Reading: 175
